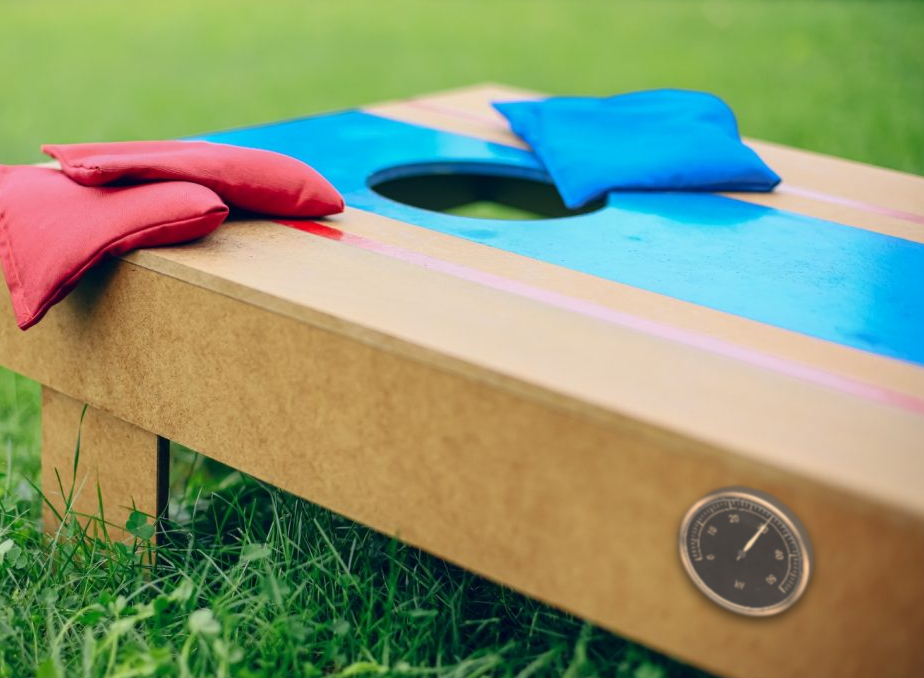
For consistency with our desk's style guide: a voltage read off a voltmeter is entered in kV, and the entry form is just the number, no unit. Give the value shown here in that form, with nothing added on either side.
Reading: 30
